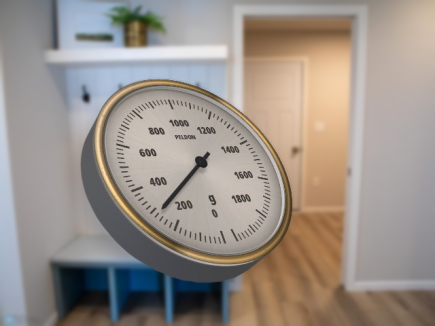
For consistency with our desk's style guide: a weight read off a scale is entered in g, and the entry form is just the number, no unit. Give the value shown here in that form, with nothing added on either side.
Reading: 280
